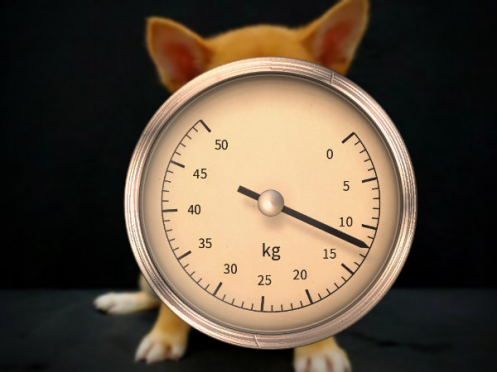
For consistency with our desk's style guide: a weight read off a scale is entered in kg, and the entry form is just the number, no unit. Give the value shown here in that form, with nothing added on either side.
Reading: 12
